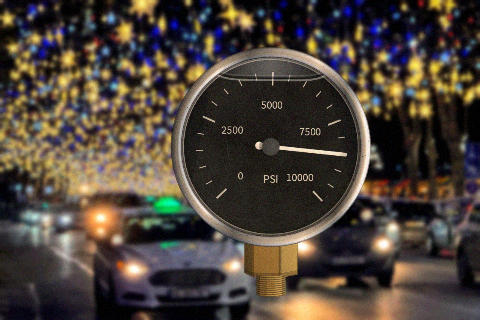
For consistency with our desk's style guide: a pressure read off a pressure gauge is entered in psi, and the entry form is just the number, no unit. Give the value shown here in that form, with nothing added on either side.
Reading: 8500
